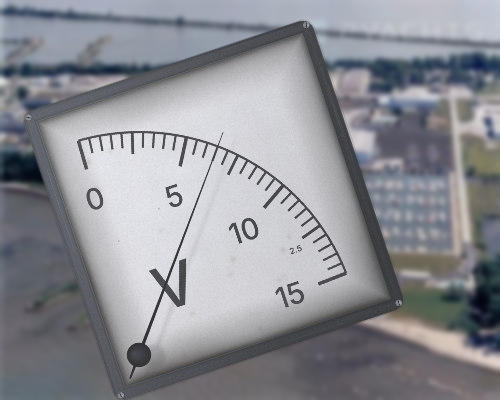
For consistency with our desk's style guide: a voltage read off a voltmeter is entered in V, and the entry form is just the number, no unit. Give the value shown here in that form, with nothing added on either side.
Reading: 6.5
